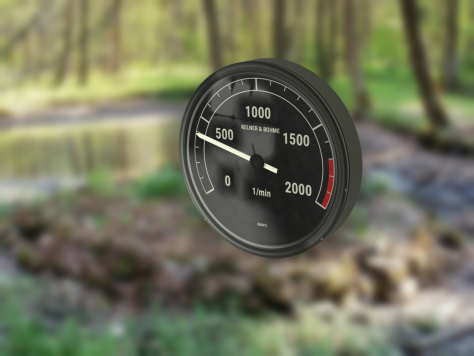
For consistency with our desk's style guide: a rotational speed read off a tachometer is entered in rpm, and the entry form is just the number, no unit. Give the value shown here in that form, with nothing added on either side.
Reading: 400
